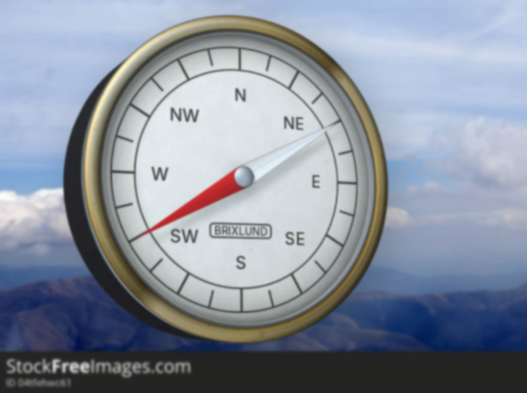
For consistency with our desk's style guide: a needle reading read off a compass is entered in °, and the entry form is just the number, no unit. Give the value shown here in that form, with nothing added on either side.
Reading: 240
